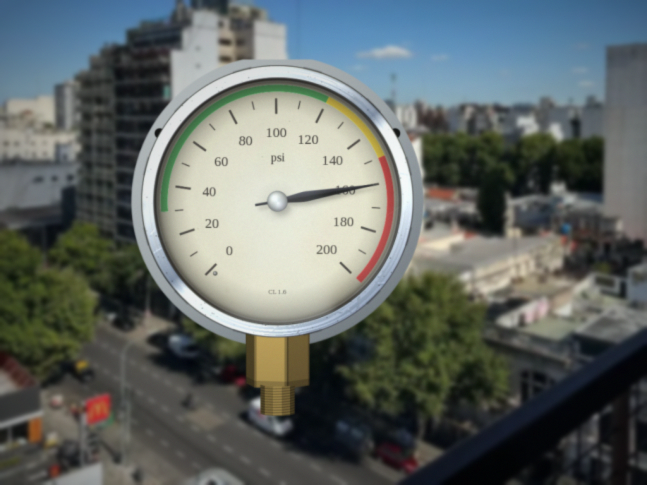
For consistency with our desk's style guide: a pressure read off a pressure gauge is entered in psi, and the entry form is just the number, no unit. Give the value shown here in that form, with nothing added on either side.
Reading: 160
